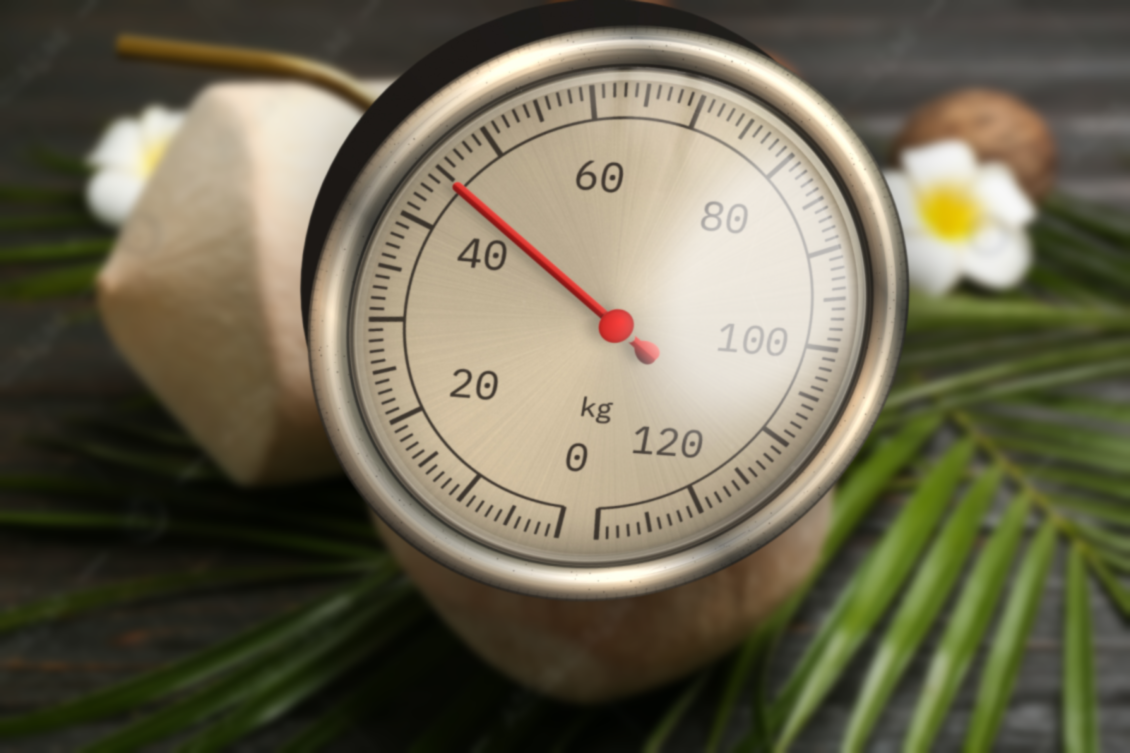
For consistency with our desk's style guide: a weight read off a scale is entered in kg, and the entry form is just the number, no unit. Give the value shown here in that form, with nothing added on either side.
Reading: 45
